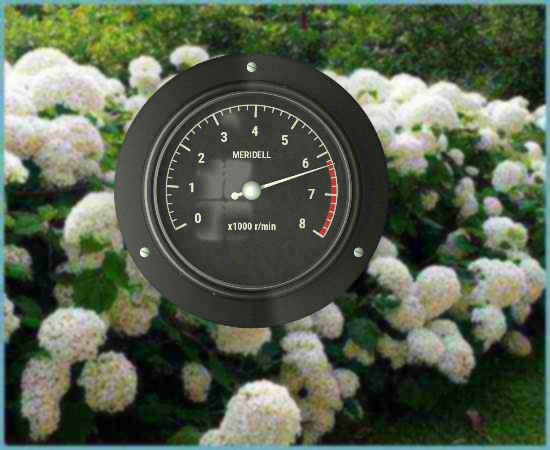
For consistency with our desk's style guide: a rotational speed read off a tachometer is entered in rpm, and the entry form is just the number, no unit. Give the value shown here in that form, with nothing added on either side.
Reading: 6300
